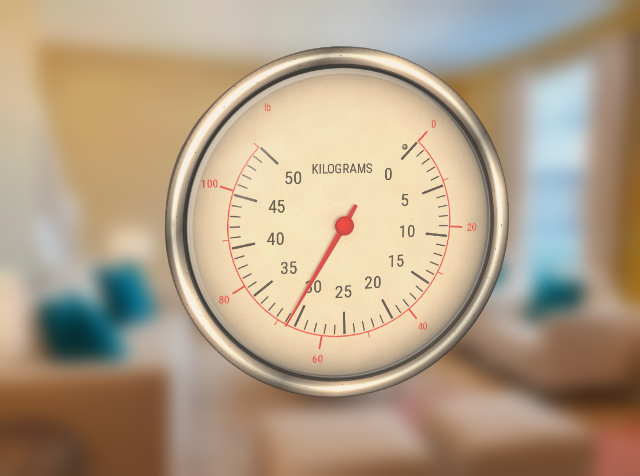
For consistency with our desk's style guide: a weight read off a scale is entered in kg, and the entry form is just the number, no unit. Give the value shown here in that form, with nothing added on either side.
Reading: 31
